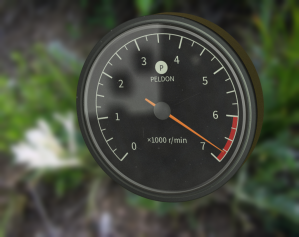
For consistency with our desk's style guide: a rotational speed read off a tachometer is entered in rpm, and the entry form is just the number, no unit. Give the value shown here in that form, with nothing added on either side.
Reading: 6750
